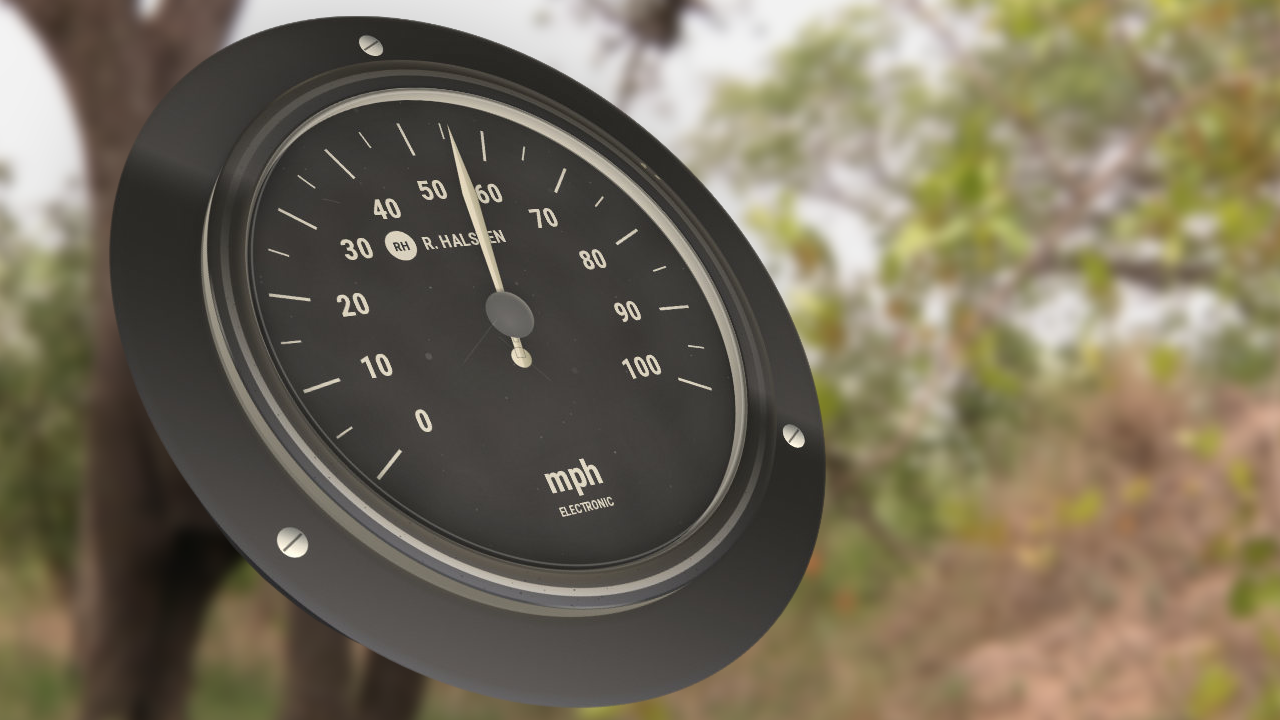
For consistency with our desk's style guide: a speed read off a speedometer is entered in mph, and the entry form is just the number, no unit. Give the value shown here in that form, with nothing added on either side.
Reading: 55
